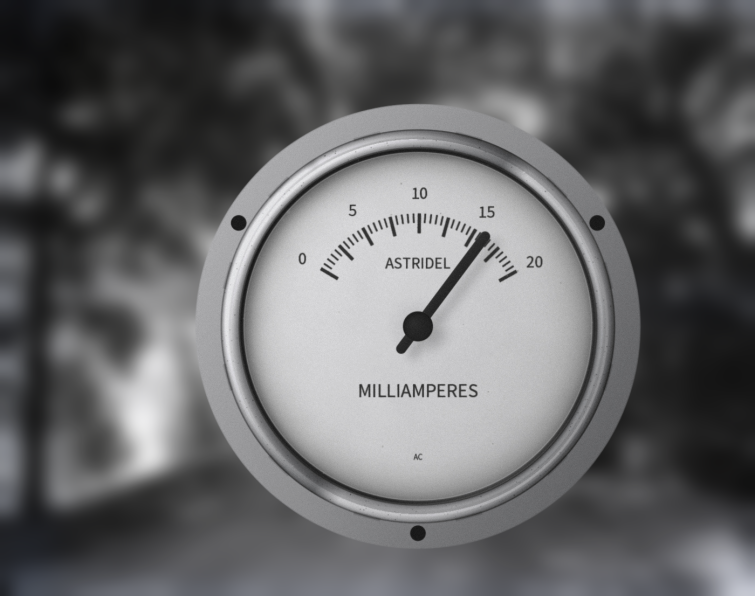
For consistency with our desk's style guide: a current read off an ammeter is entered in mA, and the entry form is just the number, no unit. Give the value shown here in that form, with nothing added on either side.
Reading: 16
